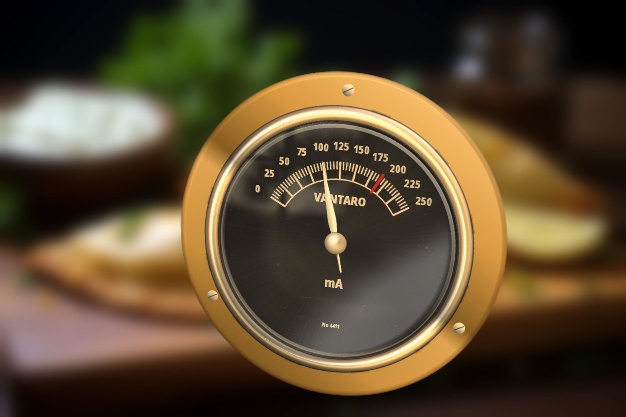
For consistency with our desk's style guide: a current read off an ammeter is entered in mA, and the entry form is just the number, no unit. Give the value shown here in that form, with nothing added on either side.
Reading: 100
